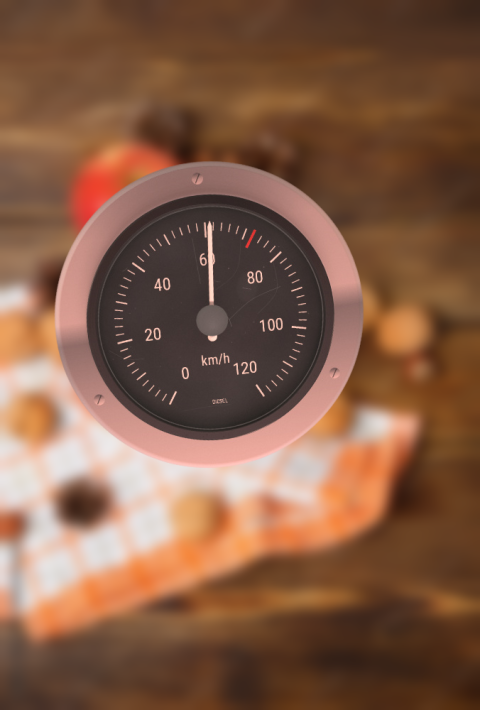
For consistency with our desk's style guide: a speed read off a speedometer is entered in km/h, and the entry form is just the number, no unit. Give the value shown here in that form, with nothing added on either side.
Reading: 61
